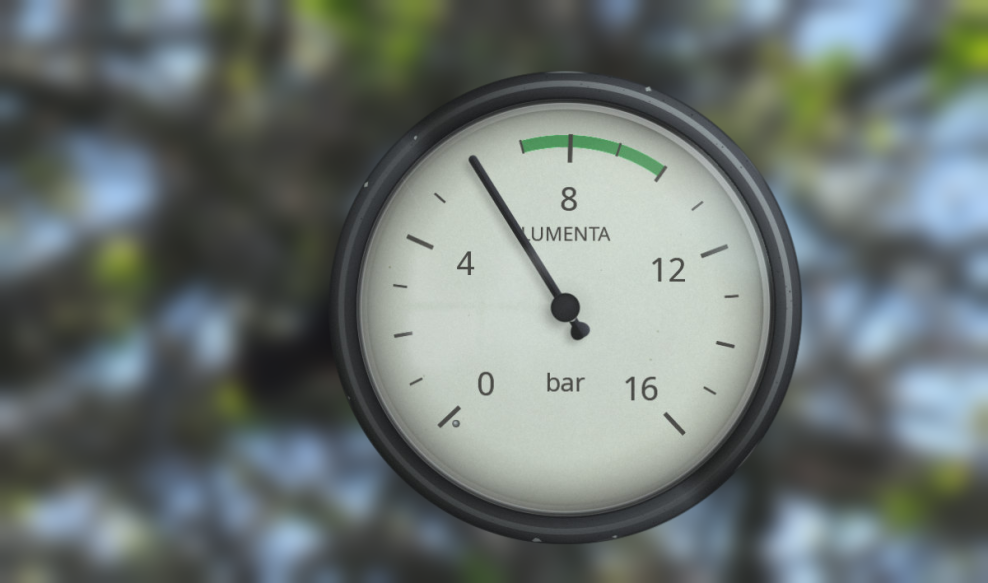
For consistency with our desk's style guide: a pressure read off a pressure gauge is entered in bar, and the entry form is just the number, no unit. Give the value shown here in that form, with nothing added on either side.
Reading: 6
